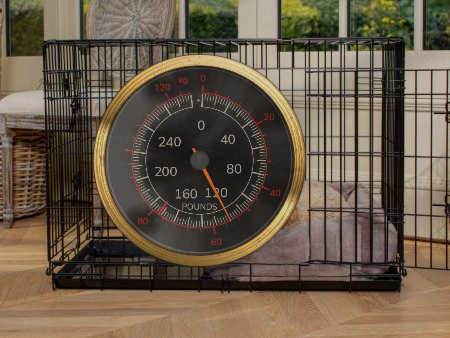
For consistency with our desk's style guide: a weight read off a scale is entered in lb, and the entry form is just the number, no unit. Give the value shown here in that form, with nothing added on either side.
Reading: 120
